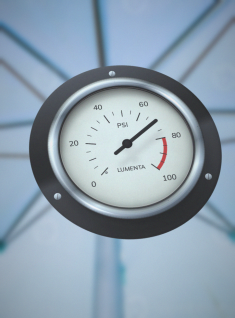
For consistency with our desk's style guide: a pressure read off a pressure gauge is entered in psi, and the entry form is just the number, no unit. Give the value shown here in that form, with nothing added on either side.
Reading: 70
